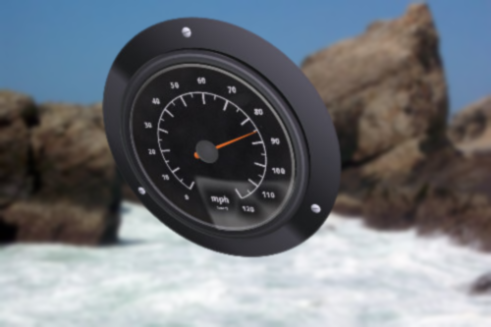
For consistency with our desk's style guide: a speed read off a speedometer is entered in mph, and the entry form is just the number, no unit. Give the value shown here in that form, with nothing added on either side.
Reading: 85
